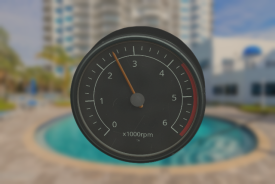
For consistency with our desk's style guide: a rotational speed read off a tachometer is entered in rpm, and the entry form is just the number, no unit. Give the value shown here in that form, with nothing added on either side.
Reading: 2500
